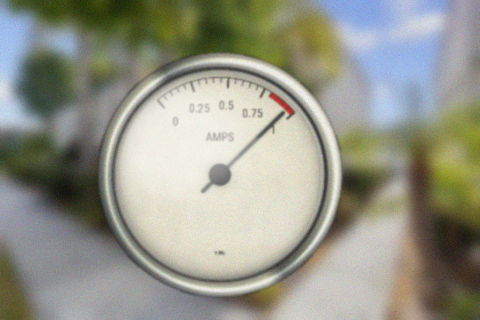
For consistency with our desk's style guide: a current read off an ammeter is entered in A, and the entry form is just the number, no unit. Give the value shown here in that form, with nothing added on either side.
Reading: 0.95
